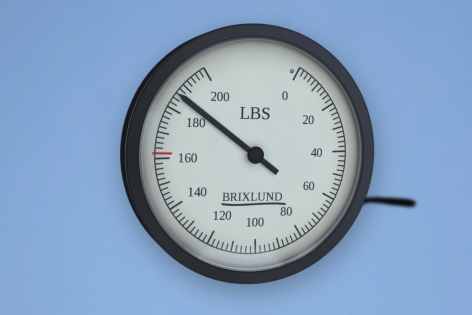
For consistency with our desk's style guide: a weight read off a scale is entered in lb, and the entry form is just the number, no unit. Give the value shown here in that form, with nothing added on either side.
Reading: 186
